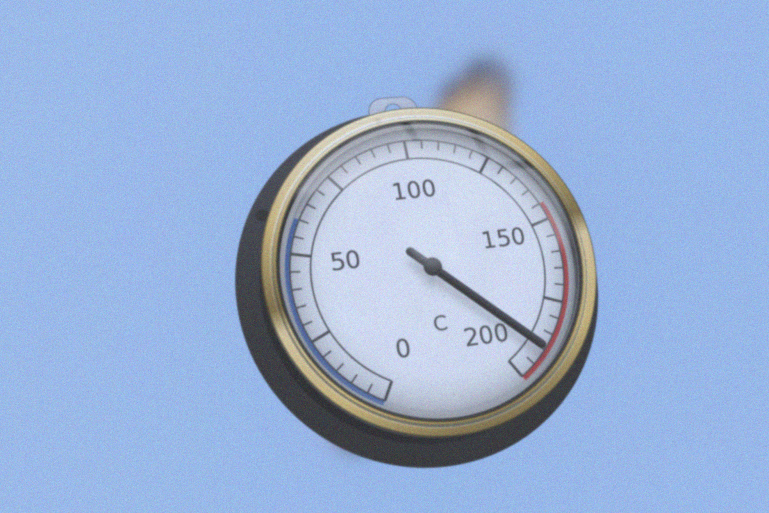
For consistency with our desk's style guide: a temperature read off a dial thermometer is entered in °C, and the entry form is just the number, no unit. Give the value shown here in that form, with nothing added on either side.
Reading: 190
